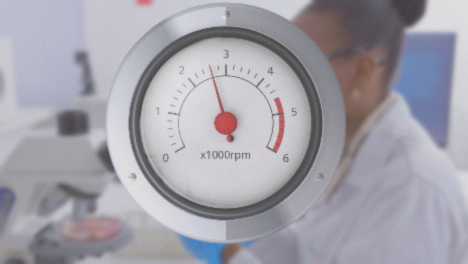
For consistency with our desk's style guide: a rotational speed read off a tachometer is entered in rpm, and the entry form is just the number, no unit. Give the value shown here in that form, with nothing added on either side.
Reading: 2600
